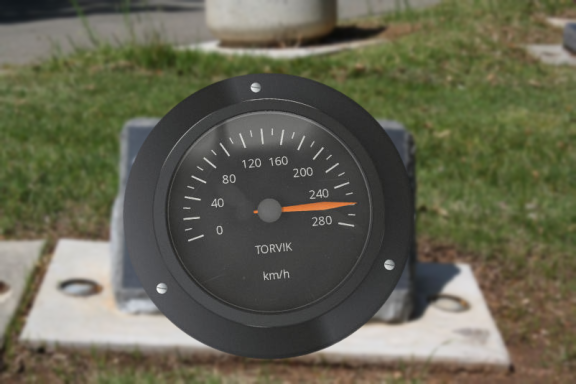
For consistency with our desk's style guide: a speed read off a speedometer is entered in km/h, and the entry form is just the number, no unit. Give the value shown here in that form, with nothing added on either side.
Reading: 260
